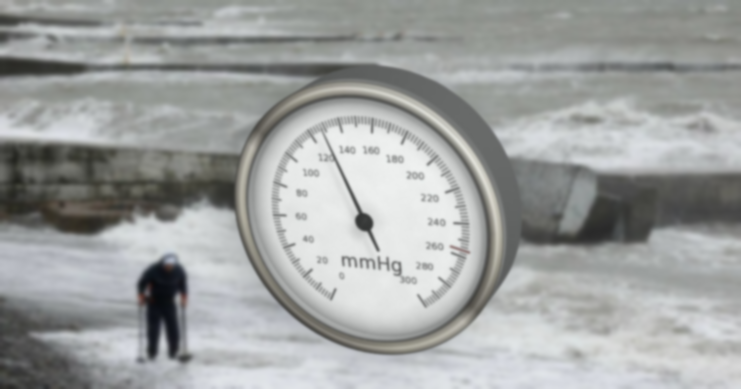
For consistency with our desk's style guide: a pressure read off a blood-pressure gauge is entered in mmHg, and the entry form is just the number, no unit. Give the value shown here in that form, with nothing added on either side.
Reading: 130
